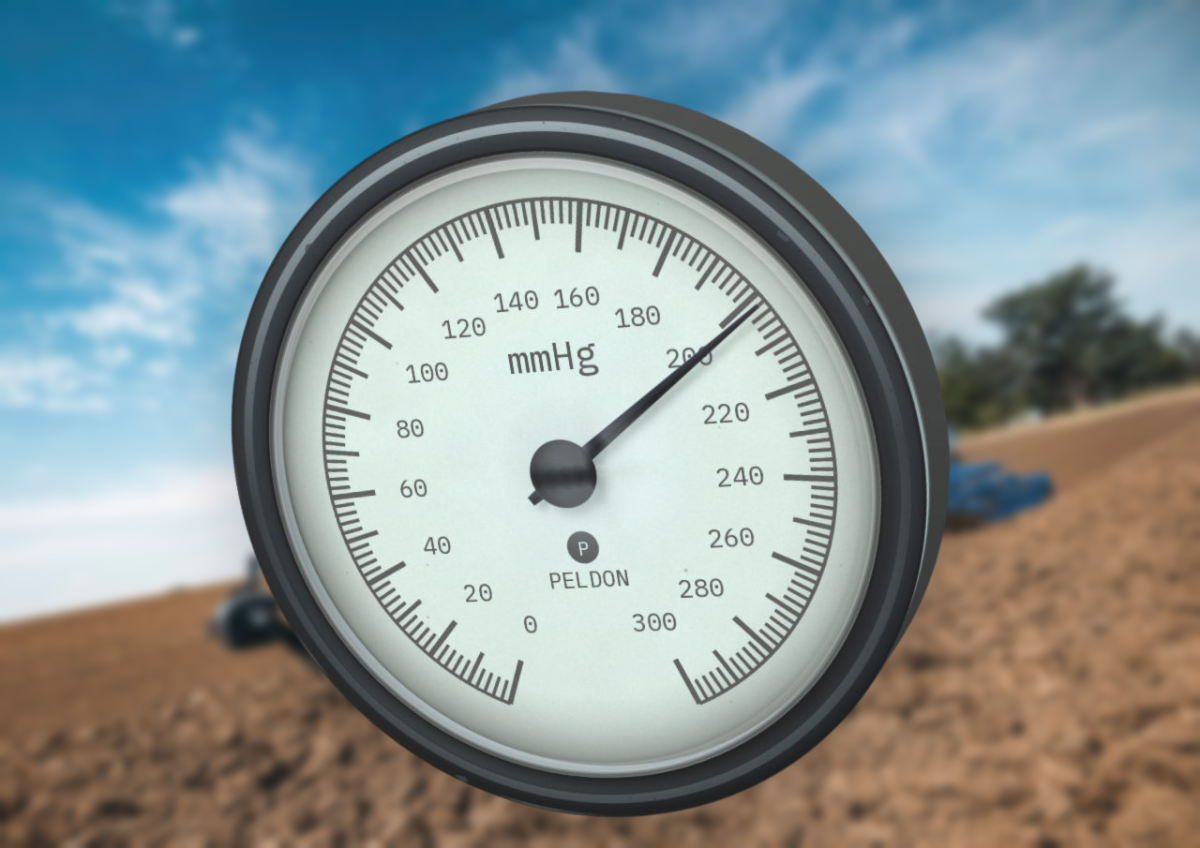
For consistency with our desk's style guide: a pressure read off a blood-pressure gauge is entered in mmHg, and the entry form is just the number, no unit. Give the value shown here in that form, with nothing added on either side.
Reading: 202
